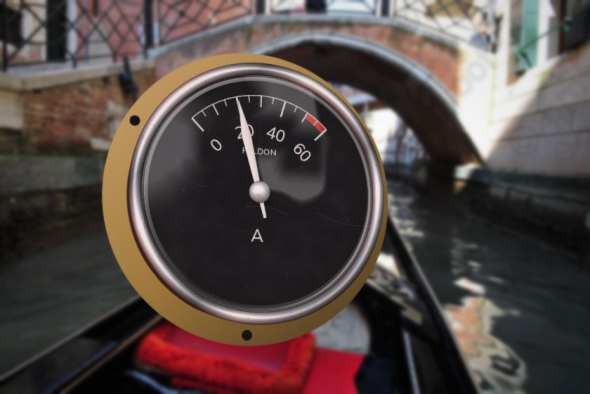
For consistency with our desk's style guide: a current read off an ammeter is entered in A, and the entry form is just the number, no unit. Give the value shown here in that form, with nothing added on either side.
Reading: 20
